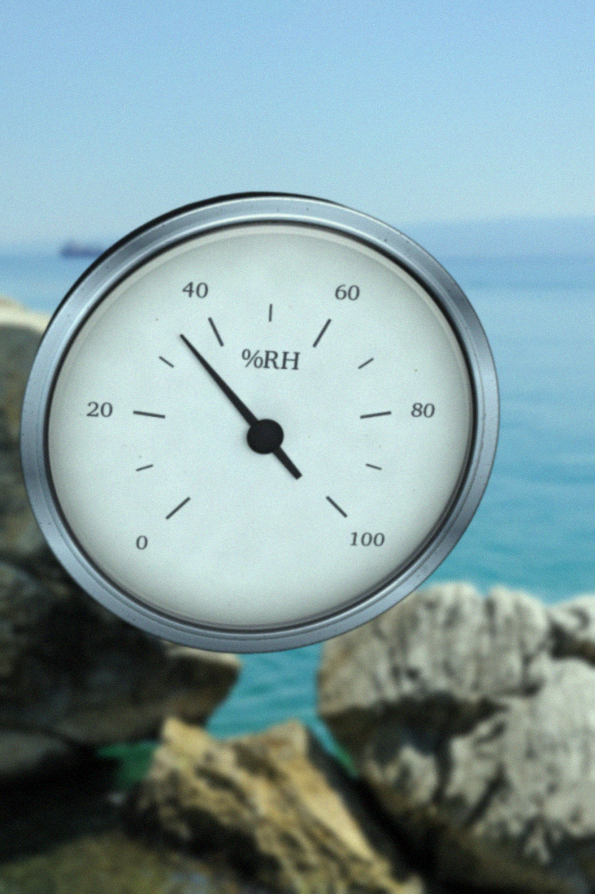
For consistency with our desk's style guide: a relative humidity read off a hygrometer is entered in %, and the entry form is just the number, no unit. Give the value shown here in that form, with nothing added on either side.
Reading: 35
